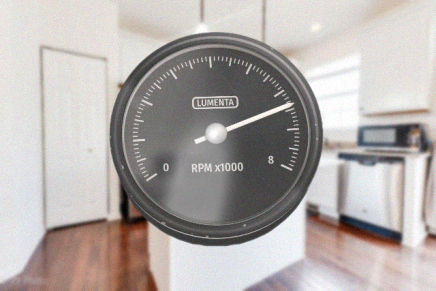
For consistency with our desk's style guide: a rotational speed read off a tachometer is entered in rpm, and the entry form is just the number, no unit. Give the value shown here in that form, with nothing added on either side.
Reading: 6400
